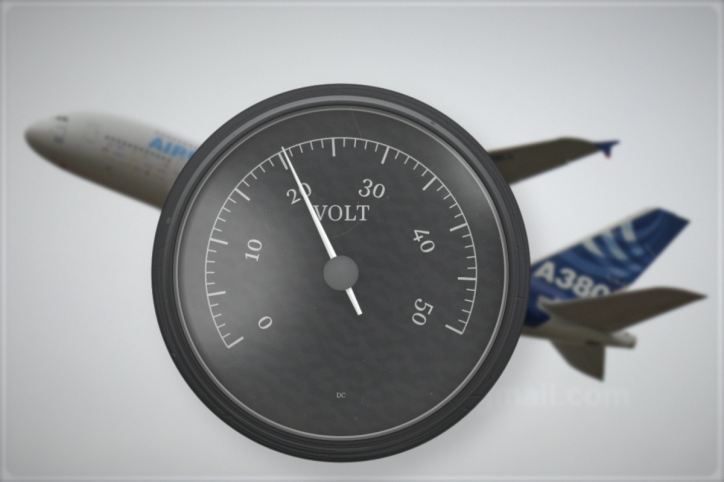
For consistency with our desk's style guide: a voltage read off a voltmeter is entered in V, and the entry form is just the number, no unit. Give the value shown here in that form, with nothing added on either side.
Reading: 20.5
